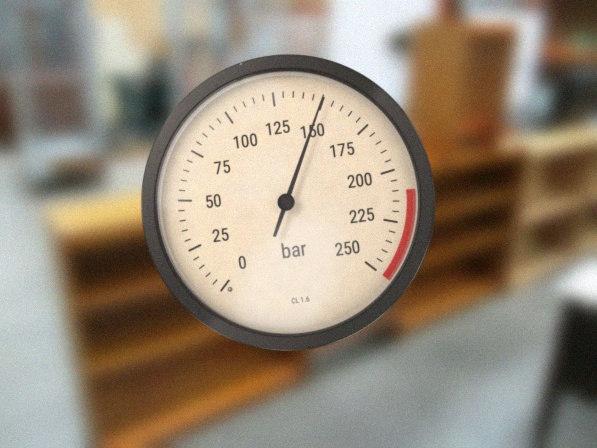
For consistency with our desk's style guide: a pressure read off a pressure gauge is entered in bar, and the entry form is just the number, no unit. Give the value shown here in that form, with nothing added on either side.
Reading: 150
